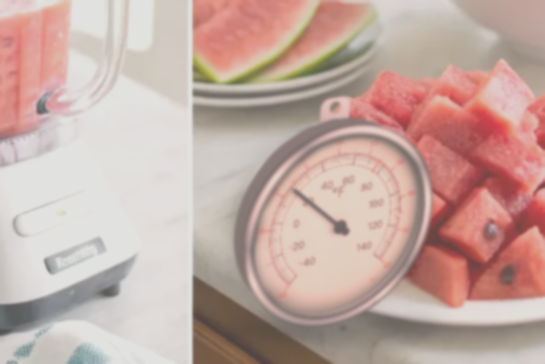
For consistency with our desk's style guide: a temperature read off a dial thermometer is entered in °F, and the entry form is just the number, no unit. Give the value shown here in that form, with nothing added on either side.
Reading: 20
